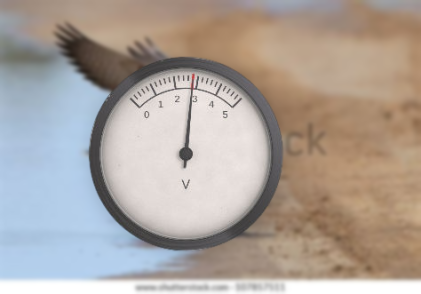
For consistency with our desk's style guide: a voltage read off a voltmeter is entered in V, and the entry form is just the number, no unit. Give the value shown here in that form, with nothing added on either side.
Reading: 2.8
